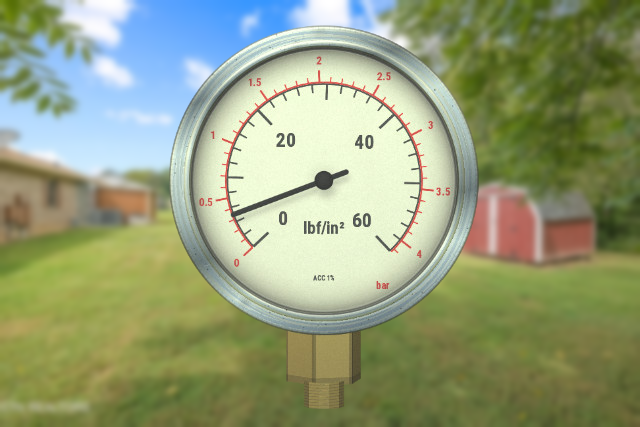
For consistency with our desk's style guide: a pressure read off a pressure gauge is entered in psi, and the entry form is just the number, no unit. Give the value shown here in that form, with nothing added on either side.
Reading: 5
